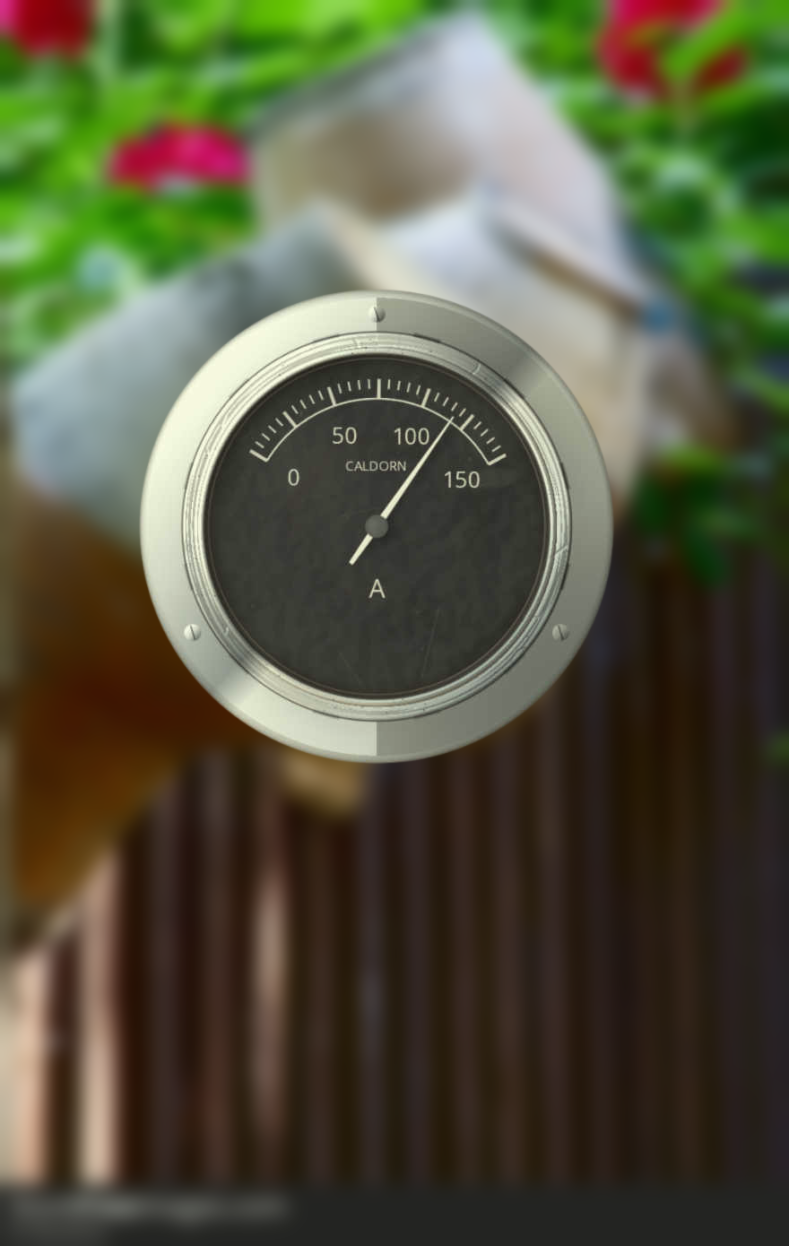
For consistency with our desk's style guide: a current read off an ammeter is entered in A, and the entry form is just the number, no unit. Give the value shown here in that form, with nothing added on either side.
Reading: 117.5
